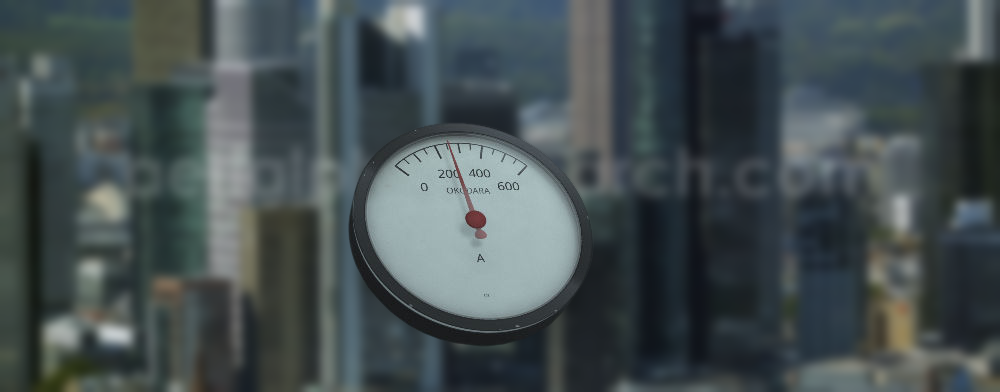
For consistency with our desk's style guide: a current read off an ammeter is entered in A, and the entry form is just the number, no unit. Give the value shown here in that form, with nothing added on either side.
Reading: 250
